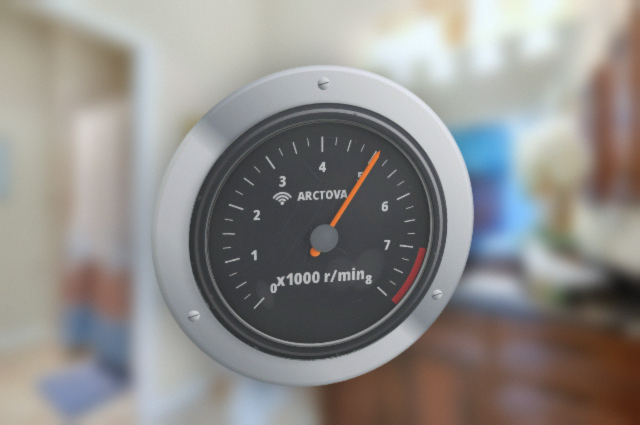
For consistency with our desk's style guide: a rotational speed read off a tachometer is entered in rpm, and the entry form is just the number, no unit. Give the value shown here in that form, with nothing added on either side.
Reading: 5000
